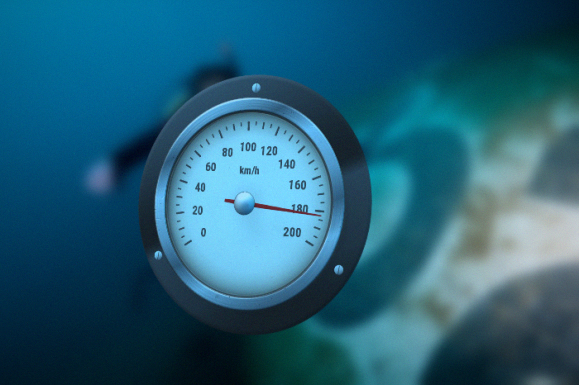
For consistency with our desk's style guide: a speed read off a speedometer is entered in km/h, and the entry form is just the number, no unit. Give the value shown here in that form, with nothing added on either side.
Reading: 182.5
